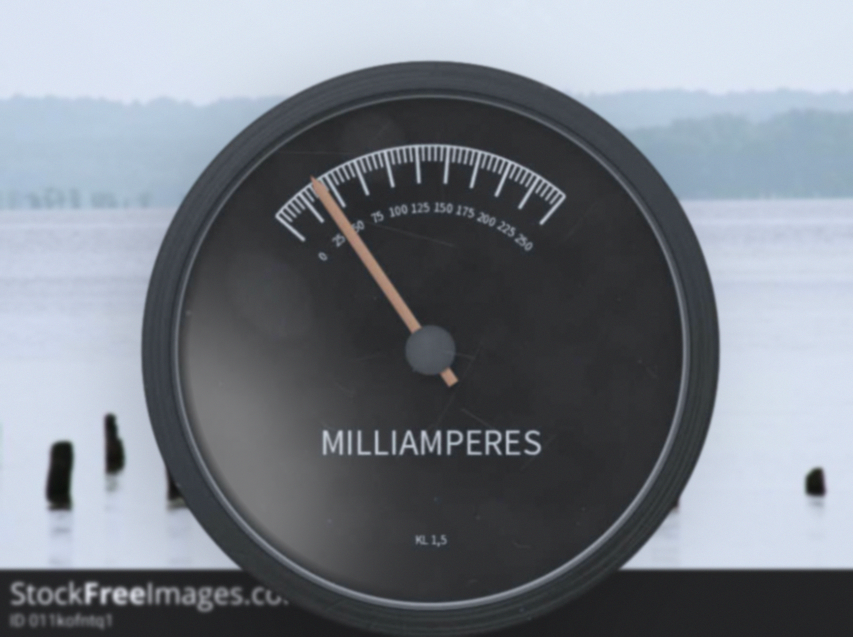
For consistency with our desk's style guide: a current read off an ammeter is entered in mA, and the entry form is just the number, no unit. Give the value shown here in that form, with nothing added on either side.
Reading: 40
